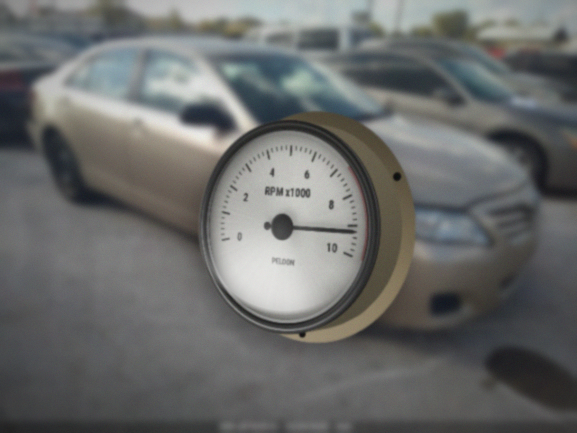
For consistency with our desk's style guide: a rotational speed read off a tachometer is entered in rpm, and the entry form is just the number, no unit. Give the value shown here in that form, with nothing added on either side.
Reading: 9200
